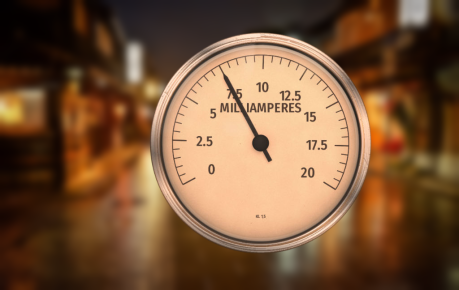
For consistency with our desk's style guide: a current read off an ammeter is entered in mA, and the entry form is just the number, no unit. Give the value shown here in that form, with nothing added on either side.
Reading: 7.5
